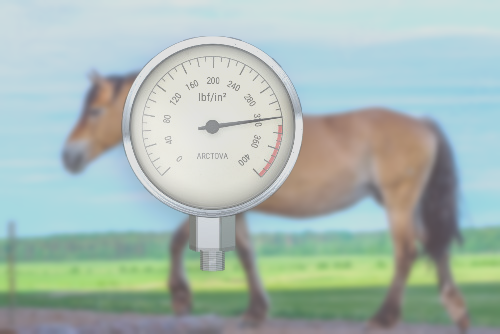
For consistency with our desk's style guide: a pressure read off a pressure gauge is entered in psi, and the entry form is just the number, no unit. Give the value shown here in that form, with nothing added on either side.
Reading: 320
